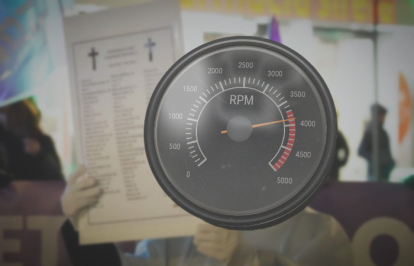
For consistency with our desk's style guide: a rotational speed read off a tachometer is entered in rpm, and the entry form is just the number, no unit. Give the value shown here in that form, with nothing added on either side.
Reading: 3900
